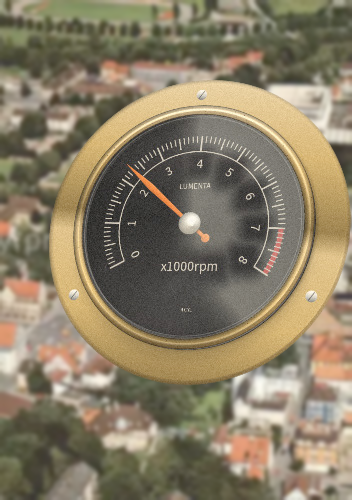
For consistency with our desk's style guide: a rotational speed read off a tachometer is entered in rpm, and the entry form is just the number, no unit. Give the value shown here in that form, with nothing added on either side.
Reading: 2300
